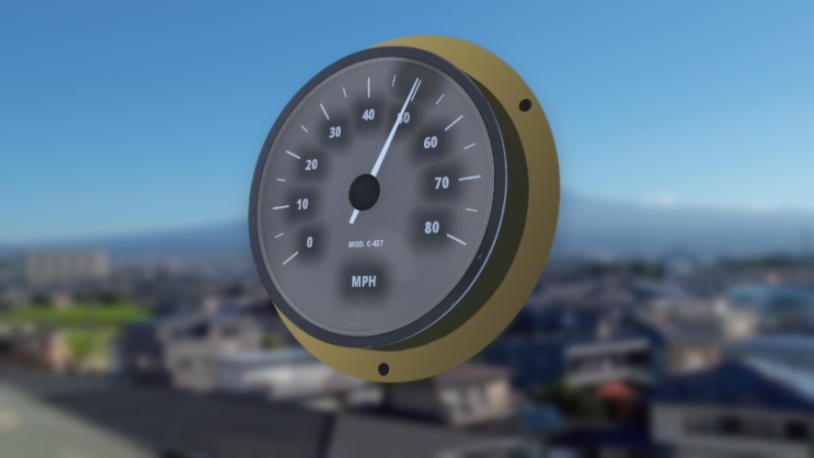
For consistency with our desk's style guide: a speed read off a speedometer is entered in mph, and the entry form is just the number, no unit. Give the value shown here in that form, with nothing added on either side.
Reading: 50
